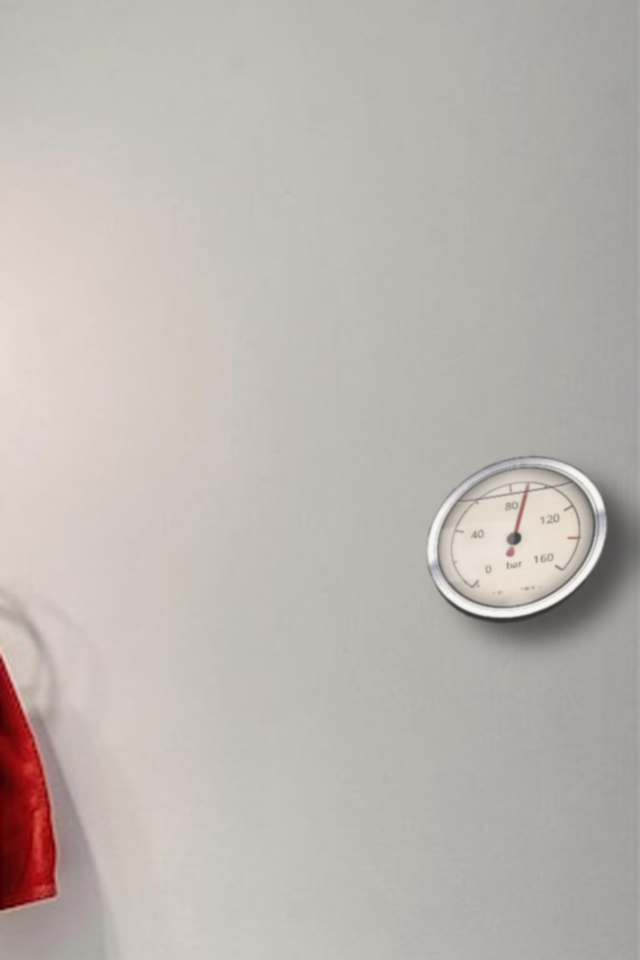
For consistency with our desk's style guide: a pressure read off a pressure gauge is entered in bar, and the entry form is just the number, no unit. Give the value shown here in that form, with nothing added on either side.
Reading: 90
